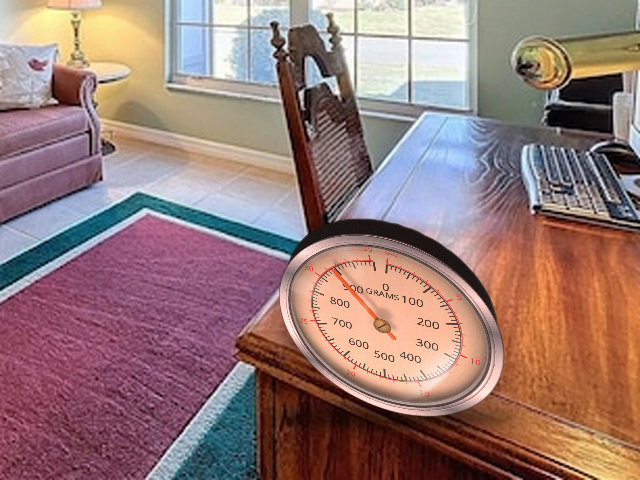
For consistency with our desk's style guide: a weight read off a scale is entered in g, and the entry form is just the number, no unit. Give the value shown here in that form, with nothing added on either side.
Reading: 900
